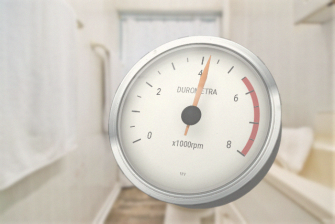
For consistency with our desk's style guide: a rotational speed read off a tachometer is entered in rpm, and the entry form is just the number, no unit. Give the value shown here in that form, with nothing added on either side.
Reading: 4250
